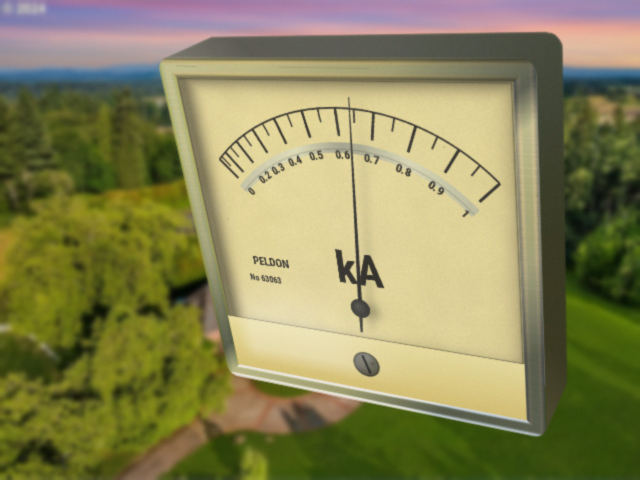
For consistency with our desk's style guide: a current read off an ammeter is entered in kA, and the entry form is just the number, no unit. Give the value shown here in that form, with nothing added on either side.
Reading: 0.65
